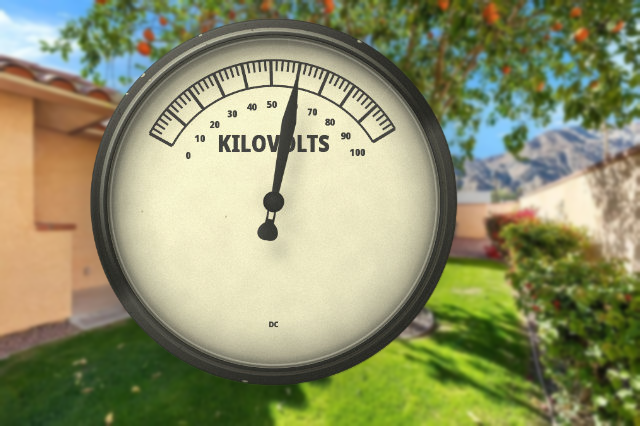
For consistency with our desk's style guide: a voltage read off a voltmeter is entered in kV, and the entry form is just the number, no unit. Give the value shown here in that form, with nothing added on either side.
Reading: 60
